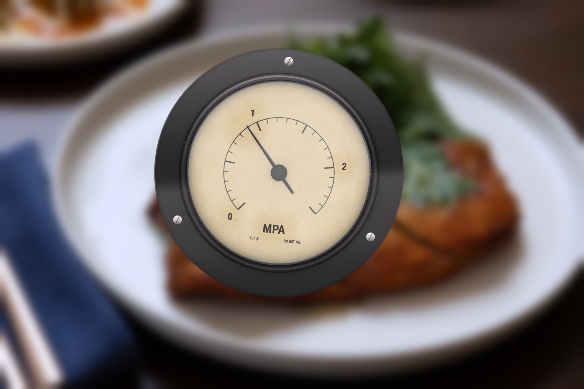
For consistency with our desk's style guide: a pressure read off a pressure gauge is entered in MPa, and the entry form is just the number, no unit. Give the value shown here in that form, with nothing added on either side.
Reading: 0.9
